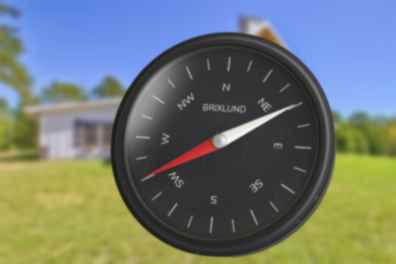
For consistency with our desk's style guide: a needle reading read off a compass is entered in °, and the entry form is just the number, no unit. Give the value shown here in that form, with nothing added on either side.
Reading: 240
